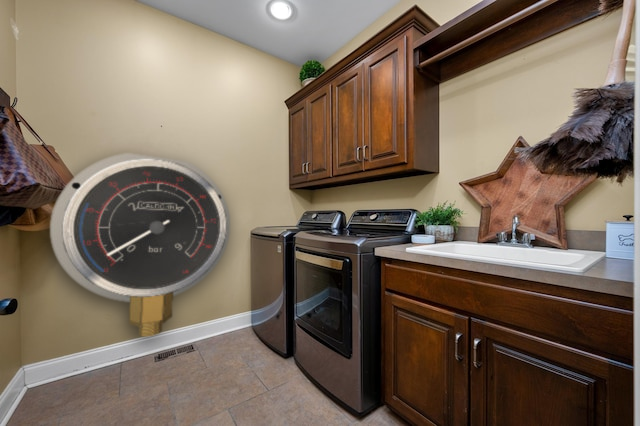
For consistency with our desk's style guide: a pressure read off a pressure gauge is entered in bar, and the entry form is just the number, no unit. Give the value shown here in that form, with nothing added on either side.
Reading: 0.25
